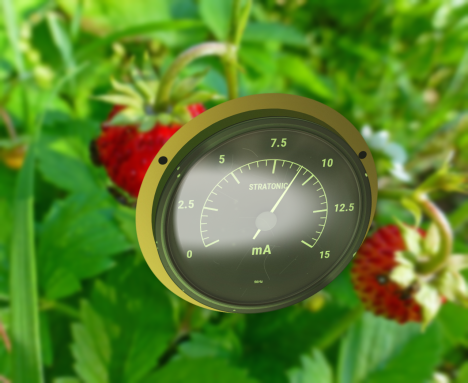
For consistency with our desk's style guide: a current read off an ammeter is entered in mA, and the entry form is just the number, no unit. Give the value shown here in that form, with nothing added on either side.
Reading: 9
